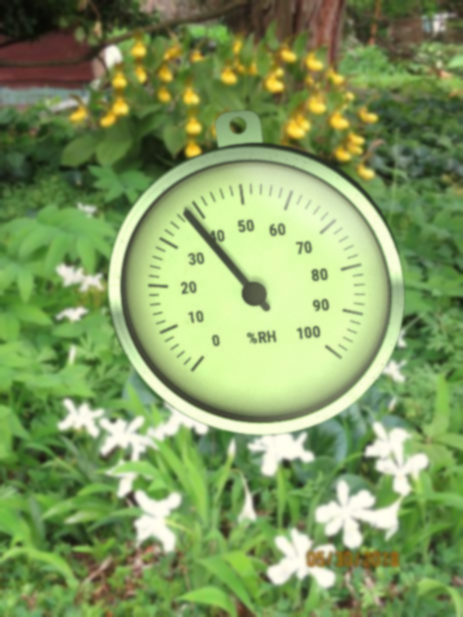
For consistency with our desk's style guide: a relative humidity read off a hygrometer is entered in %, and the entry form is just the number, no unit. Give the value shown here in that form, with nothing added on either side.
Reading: 38
